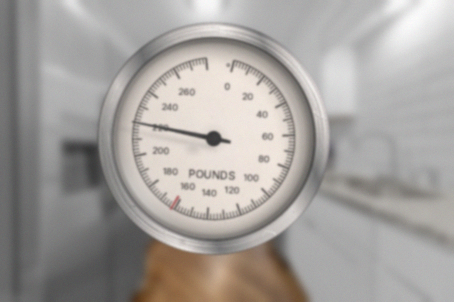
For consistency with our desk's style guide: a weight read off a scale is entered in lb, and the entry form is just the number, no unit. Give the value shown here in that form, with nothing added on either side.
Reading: 220
